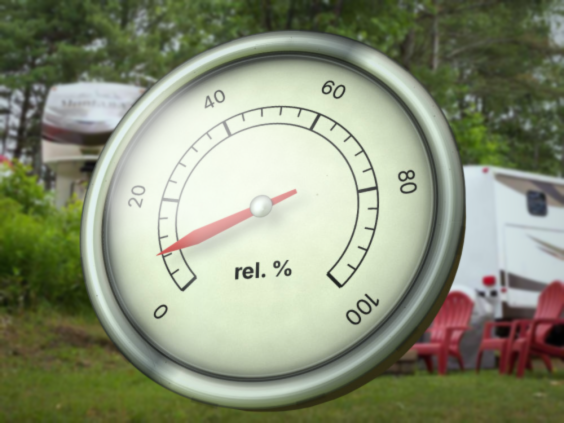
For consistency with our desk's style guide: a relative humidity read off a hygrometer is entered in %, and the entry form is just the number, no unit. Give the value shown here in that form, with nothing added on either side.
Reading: 8
